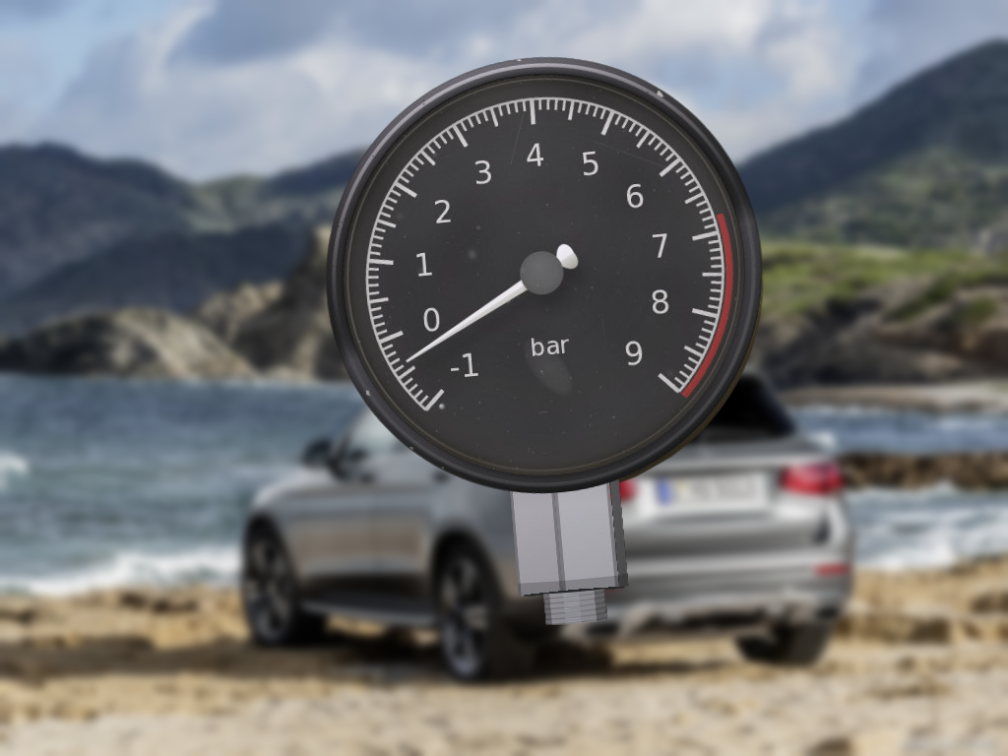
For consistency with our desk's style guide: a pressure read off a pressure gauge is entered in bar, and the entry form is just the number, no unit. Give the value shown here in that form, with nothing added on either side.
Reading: -0.4
